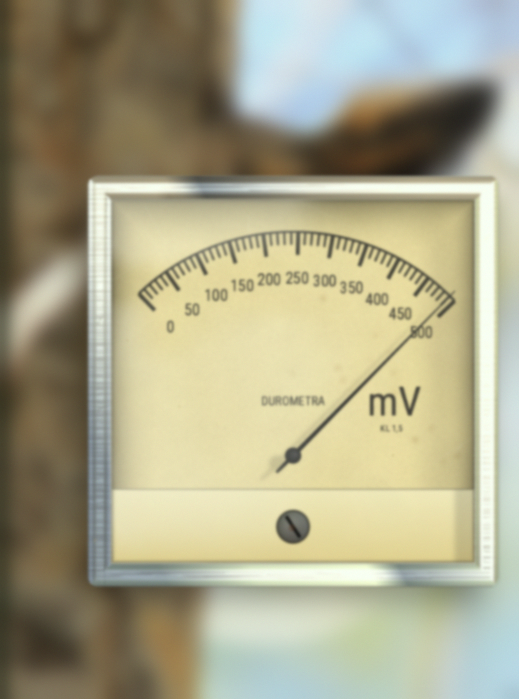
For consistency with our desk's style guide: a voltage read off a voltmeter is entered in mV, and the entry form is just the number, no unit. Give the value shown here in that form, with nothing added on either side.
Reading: 490
